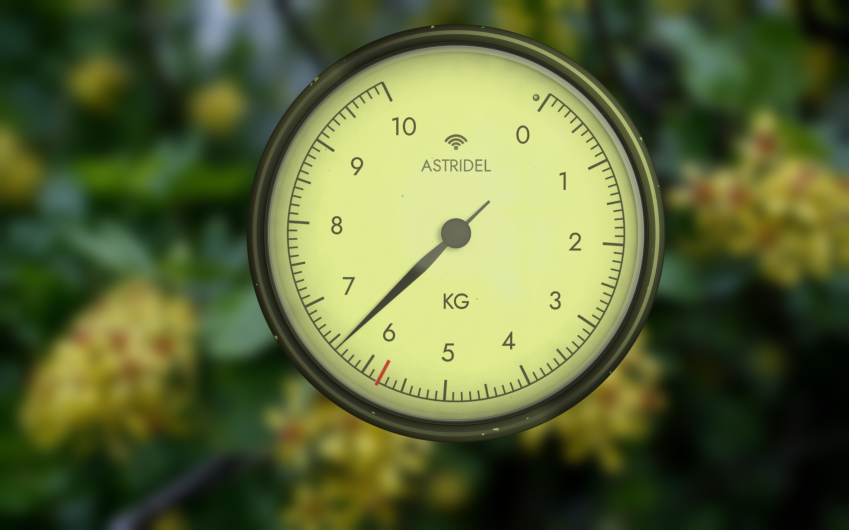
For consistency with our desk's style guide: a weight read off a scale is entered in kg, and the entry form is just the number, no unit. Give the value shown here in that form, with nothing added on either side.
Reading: 6.4
